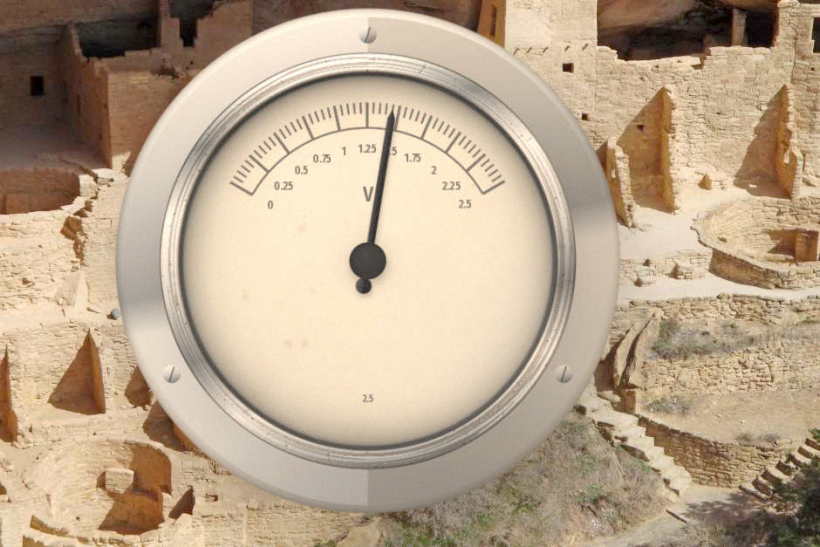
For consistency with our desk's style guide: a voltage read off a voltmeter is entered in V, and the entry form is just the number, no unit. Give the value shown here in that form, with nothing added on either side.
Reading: 1.45
